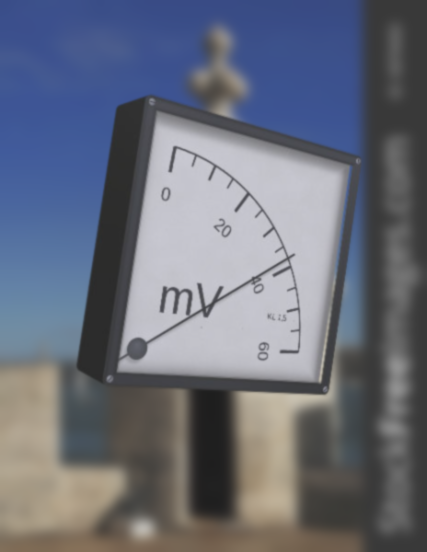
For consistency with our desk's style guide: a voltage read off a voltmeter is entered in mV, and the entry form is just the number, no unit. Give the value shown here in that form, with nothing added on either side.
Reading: 37.5
